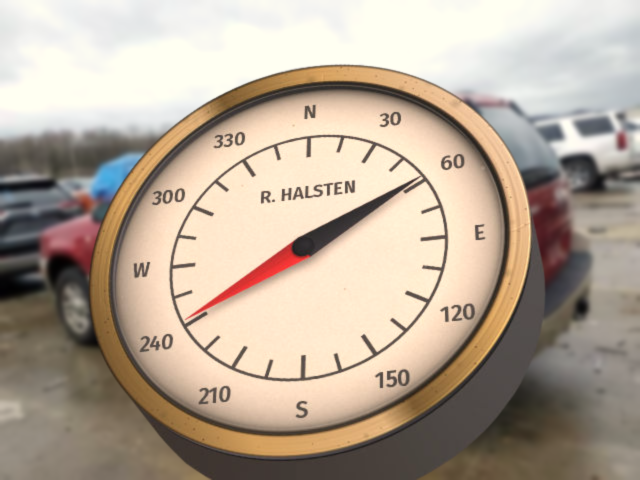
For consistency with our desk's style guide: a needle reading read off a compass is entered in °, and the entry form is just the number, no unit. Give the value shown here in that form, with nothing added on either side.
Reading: 240
